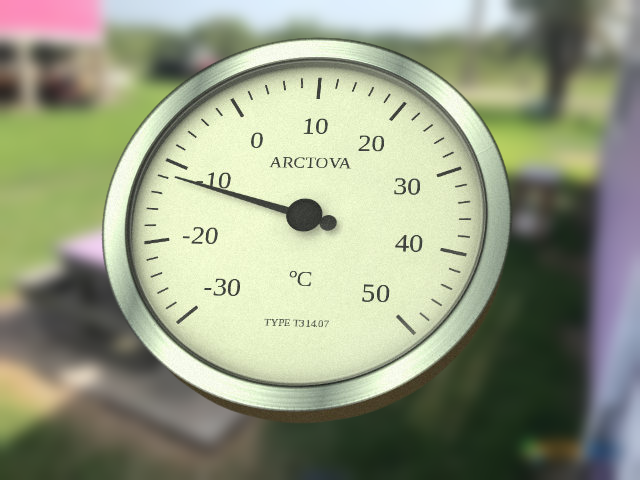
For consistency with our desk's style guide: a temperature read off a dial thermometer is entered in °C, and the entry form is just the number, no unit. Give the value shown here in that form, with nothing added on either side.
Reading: -12
